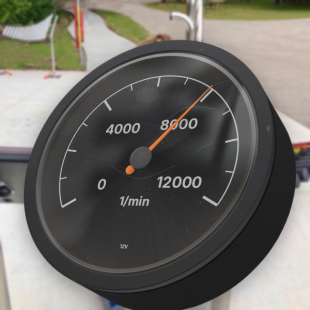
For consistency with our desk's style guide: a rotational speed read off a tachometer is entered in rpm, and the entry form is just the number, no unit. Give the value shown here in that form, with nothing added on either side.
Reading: 8000
